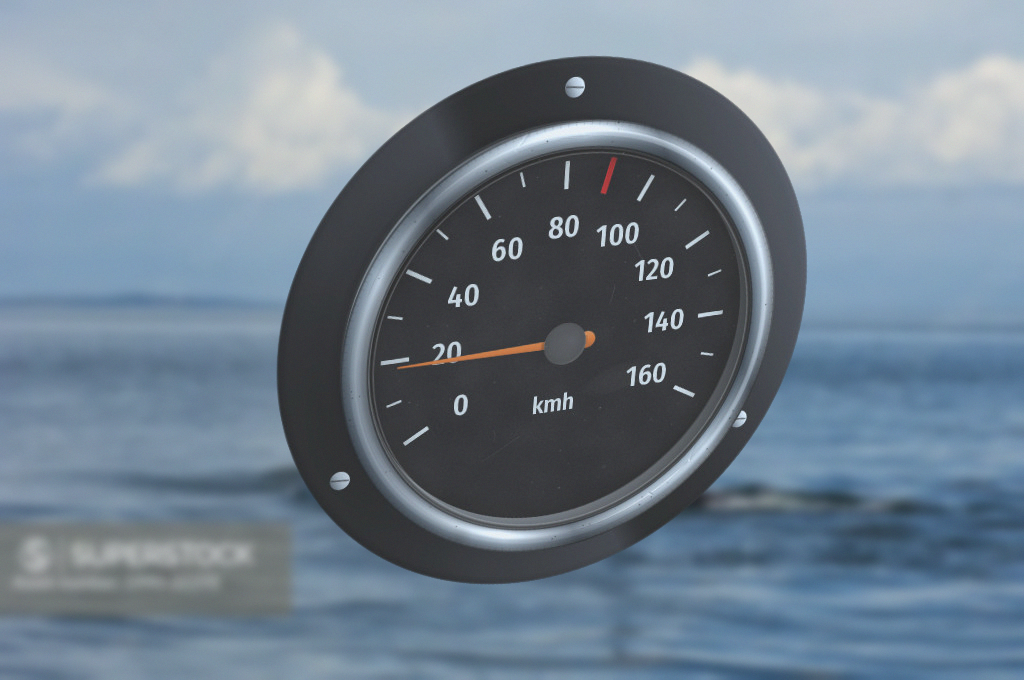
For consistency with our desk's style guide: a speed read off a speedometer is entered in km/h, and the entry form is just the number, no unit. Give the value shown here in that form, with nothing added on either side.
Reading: 20
